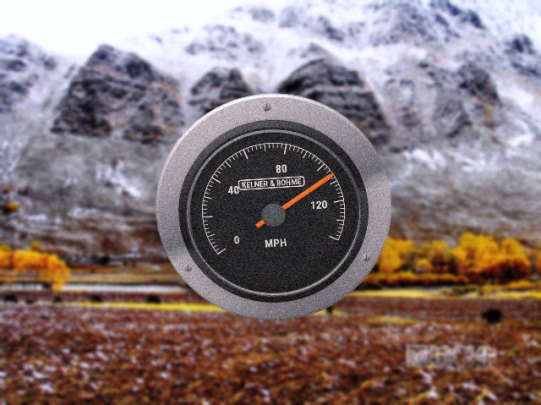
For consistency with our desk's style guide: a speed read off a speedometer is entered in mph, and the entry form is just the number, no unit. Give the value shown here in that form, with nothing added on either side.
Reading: 106
